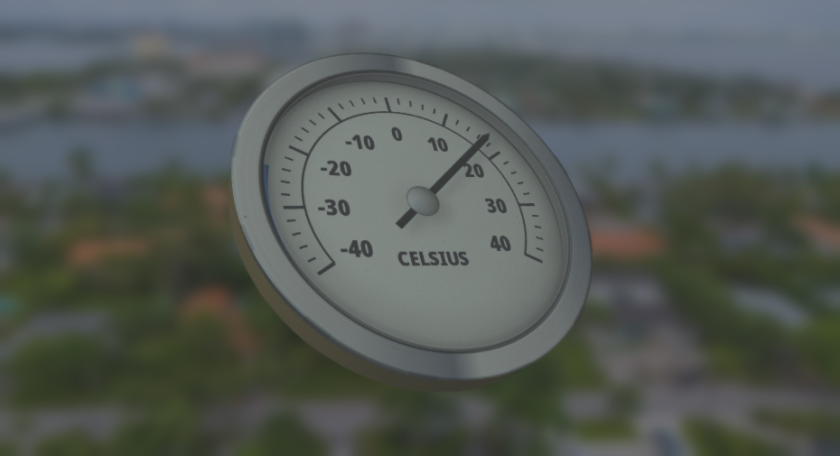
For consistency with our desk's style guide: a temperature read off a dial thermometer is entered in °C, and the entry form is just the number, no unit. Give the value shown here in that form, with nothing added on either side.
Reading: 17
